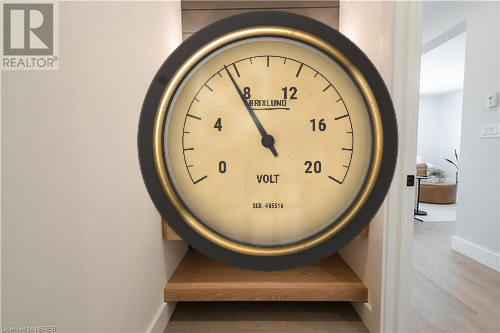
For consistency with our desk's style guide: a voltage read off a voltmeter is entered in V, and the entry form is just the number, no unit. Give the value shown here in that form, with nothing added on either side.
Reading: 7.5
